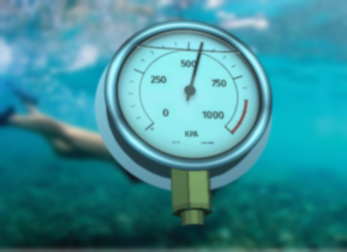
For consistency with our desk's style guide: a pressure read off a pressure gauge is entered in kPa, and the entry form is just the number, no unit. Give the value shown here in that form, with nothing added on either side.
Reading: 550
